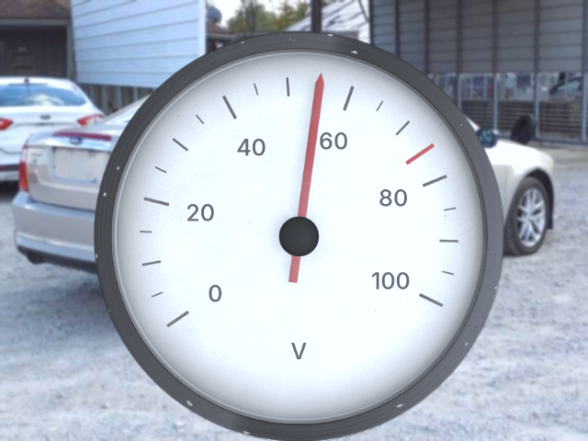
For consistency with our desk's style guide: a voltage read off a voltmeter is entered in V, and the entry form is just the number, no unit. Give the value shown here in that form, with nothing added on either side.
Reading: 55
